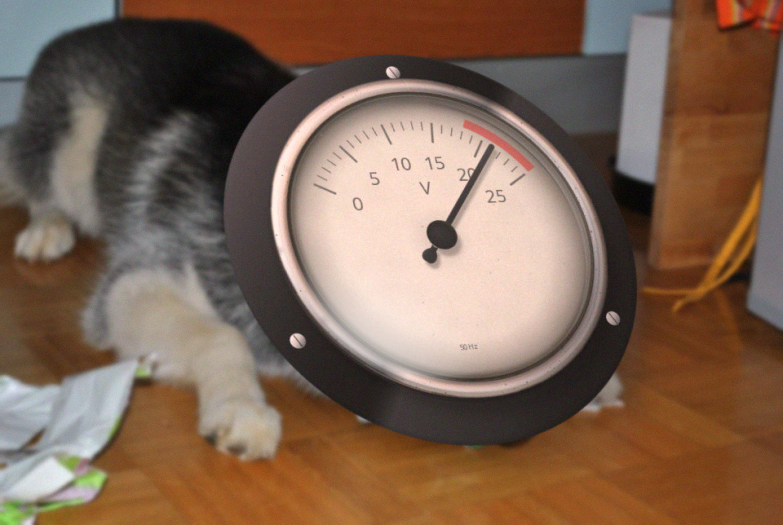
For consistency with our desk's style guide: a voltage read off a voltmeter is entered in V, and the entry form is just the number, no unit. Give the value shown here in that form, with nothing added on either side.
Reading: 21
